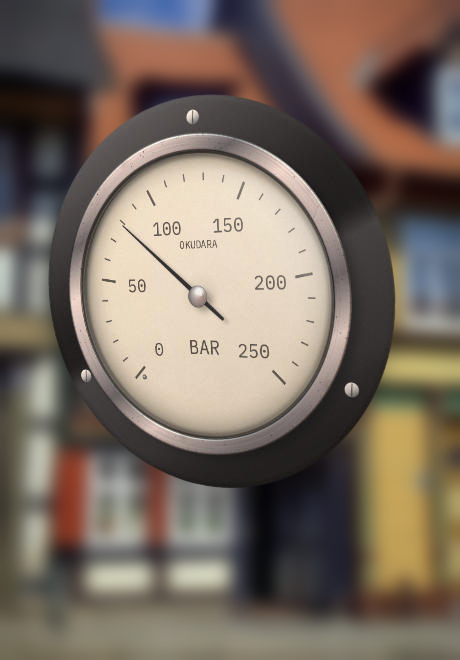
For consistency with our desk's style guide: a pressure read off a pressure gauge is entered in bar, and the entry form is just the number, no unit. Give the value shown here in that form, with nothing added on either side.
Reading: 80
